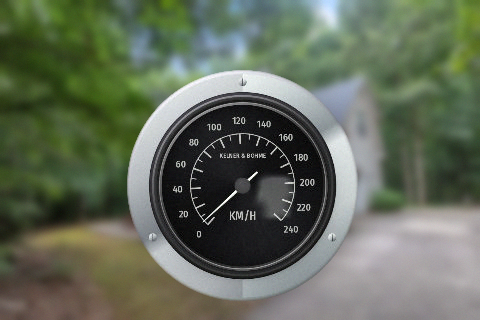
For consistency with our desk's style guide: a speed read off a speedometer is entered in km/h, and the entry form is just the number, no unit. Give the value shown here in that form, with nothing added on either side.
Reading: 5
